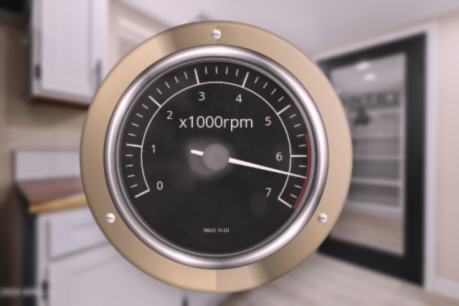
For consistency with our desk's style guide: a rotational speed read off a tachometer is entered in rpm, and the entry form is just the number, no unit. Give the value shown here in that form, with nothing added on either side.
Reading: 6400
